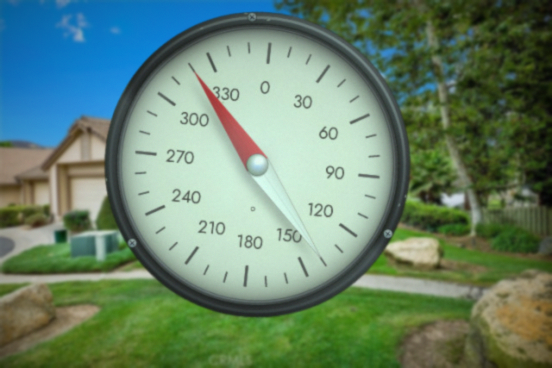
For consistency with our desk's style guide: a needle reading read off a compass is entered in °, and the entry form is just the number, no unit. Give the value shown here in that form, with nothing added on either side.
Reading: 320
